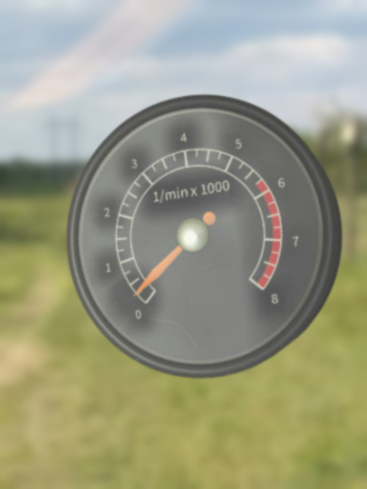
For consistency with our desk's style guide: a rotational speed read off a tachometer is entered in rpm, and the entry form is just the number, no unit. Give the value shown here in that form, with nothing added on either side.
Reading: 250
